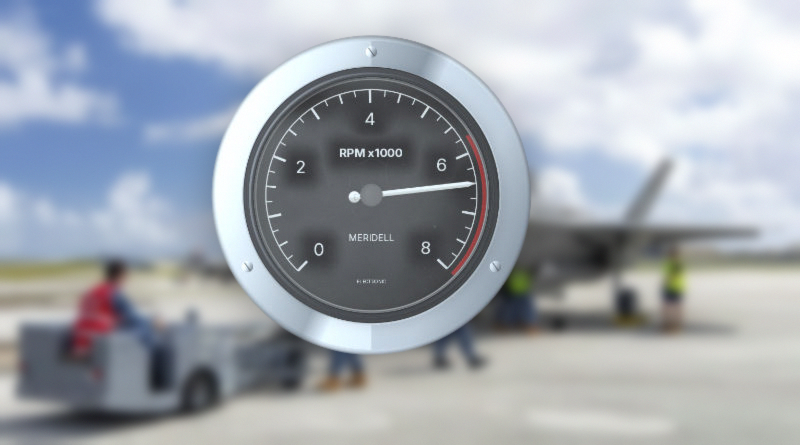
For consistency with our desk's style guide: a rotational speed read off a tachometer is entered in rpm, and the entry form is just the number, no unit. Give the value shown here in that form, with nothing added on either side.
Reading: 6500
